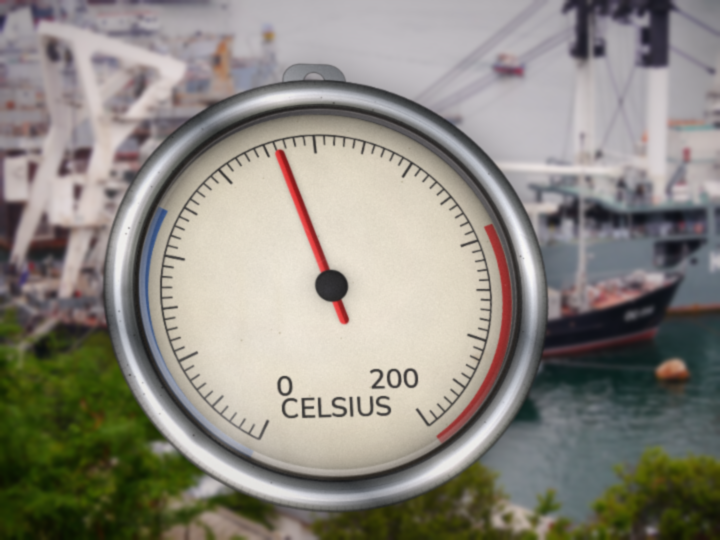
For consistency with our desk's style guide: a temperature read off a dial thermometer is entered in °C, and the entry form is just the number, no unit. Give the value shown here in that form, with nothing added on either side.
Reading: 90
